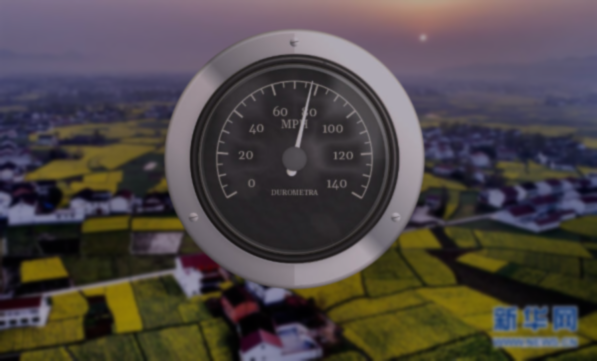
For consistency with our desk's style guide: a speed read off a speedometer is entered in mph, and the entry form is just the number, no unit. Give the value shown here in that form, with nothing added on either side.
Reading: 77.5
